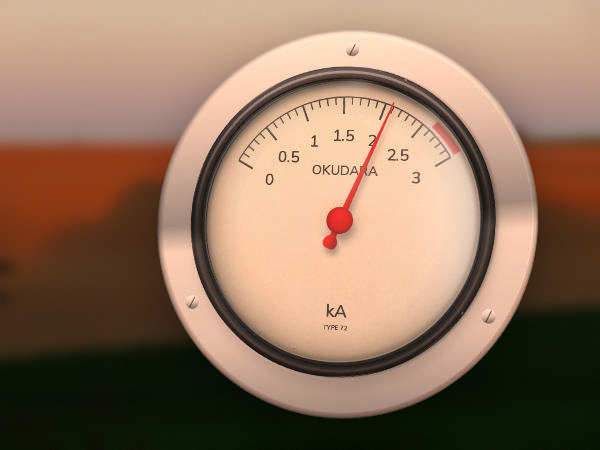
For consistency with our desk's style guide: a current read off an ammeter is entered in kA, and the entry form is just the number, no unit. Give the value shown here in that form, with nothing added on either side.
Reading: 2.1
